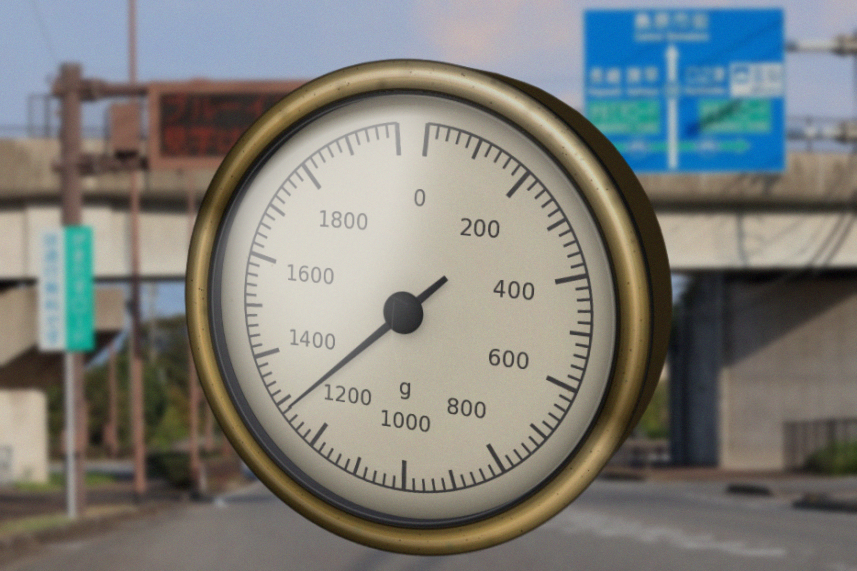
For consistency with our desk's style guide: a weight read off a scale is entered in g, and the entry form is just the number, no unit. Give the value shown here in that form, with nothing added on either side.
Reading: 1280
